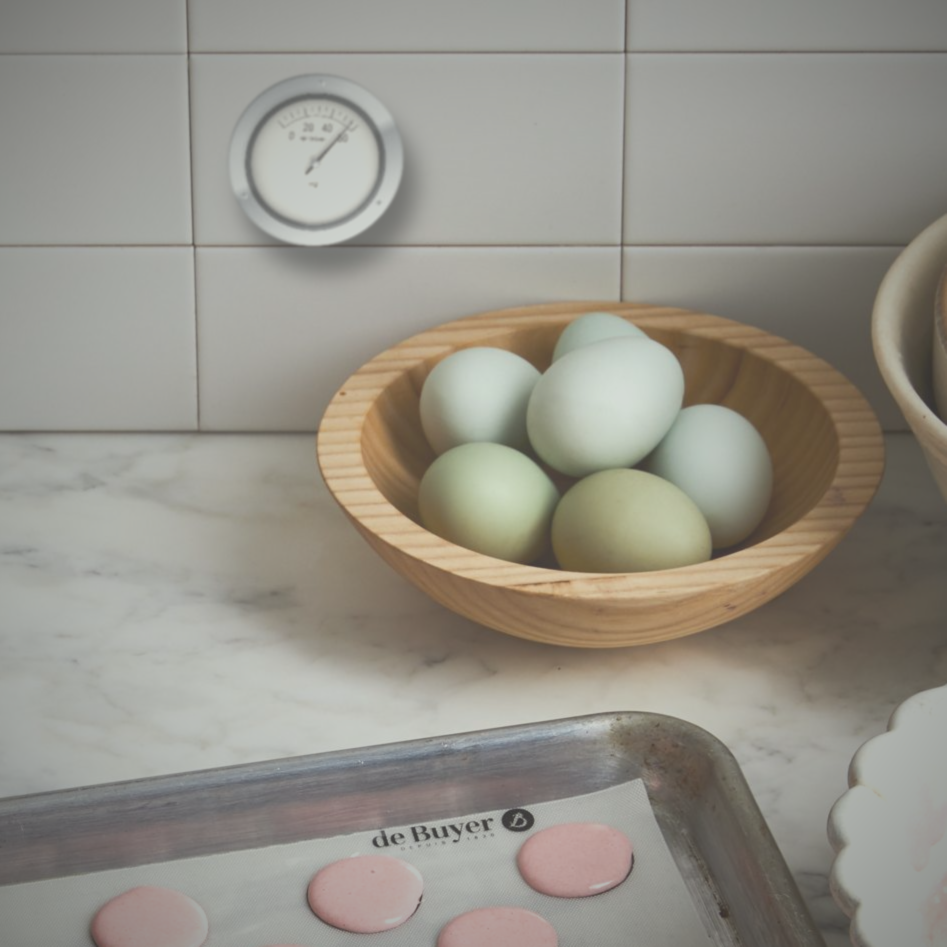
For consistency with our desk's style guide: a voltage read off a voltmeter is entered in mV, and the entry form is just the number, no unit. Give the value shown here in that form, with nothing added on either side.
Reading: 55
